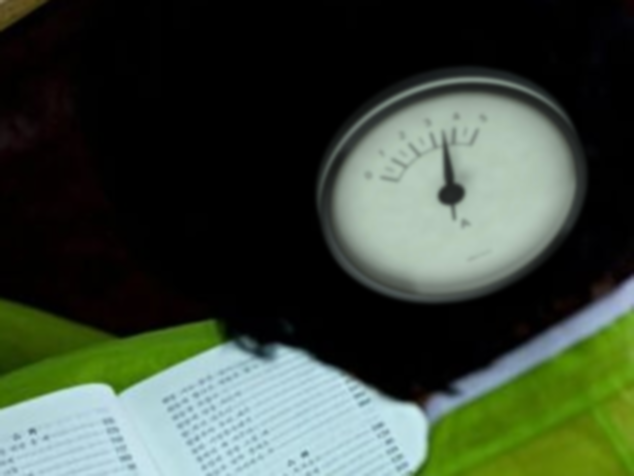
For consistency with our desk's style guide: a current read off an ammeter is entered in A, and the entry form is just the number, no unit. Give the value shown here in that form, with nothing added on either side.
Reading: 3.5
